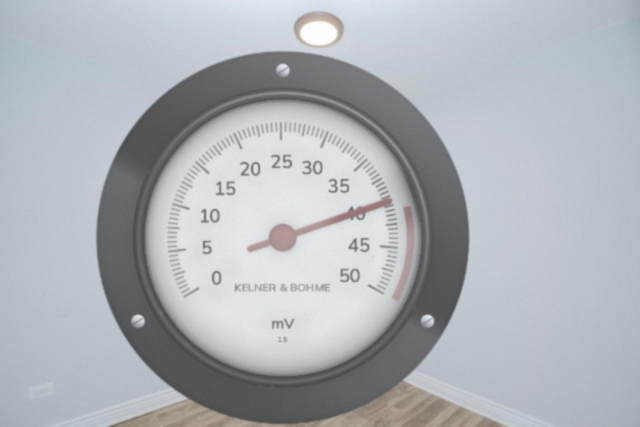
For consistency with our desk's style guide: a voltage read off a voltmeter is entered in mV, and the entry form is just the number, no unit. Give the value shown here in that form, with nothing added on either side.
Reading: 40
